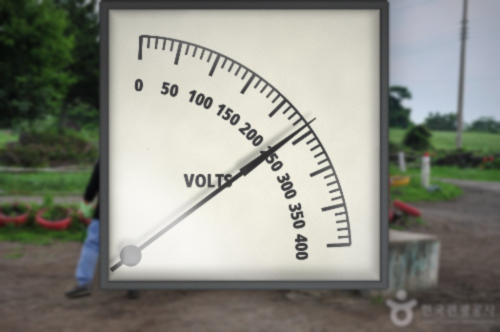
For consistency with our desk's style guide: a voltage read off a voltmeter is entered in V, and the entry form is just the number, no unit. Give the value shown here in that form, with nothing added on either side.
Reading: 240
